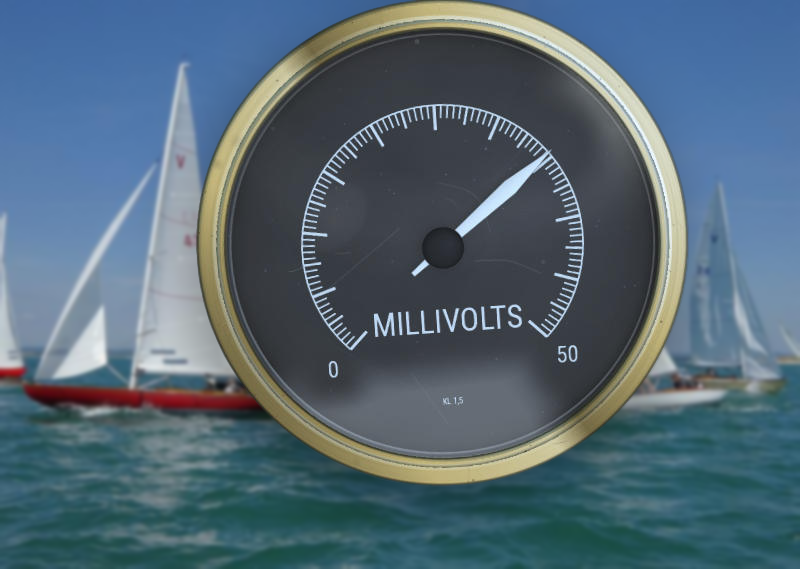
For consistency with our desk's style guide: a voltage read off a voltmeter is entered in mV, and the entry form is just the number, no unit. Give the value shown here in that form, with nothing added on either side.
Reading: 34.5
